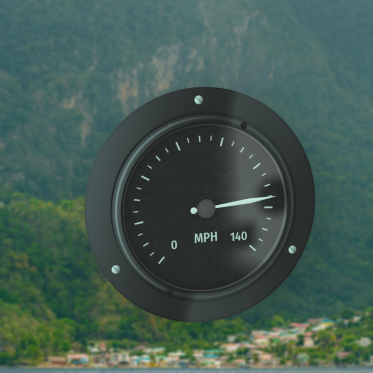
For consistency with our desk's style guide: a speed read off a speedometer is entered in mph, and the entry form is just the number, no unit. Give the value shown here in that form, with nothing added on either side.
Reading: 115
